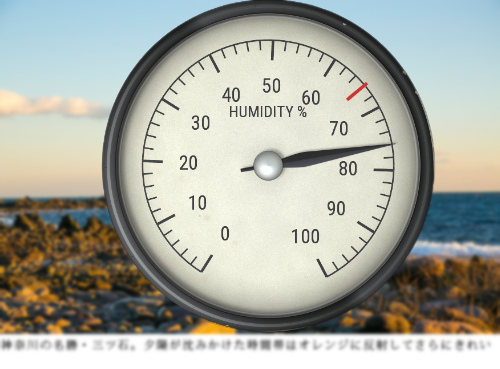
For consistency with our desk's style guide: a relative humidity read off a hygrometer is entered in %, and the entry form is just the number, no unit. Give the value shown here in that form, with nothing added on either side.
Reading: 76
